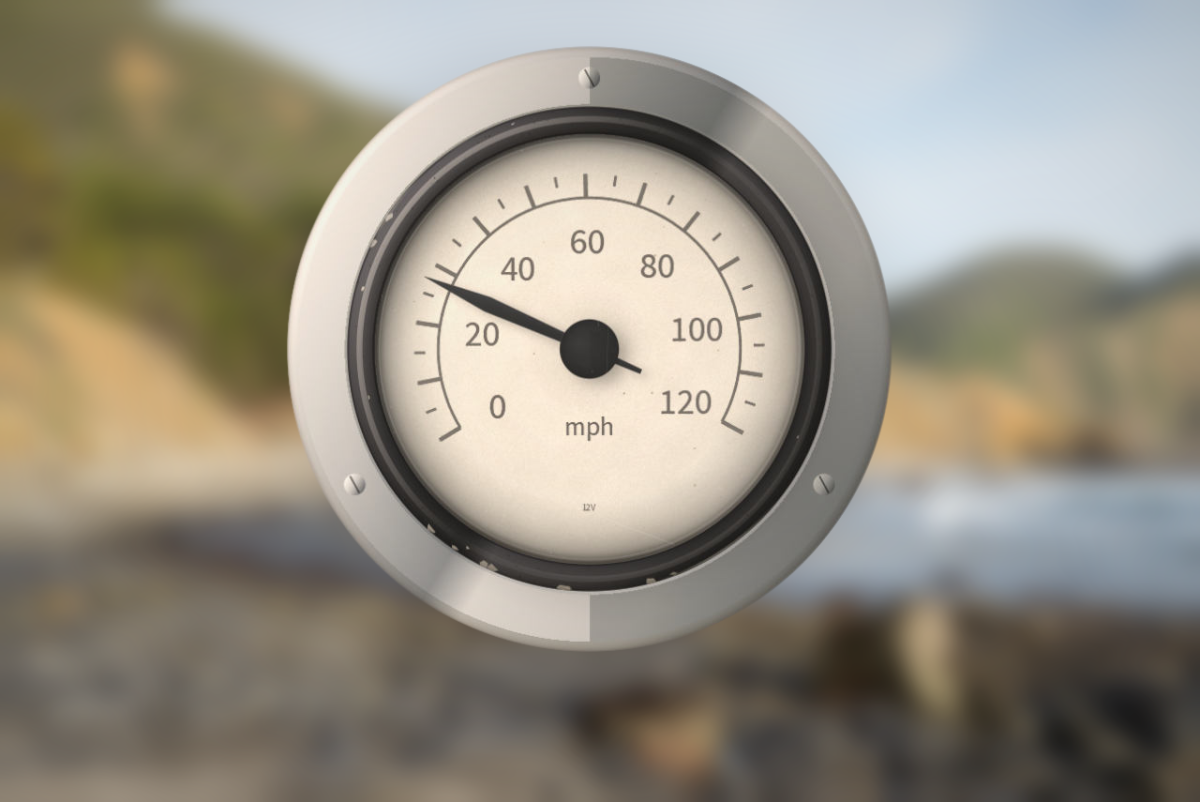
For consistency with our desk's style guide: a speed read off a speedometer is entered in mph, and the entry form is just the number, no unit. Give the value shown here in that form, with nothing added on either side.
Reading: 27.5
